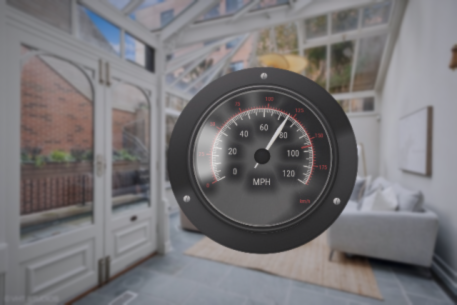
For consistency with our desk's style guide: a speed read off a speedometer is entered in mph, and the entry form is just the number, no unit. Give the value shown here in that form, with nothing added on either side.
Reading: 75
